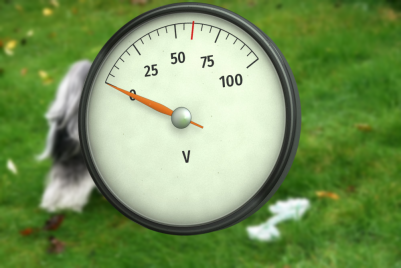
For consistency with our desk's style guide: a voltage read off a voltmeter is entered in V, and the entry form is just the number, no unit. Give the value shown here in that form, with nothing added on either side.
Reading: 0
